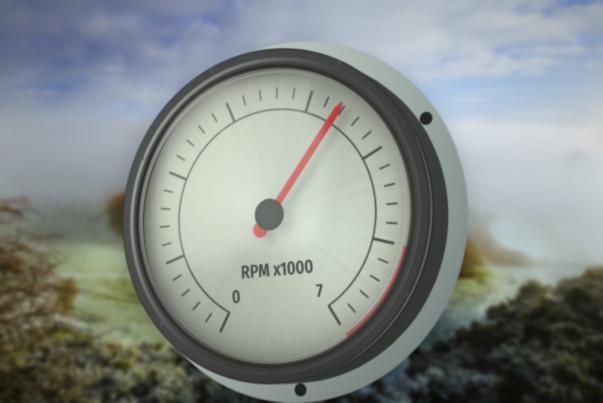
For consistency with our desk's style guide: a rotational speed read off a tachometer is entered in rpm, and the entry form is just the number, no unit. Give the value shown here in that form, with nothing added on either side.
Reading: 4400
